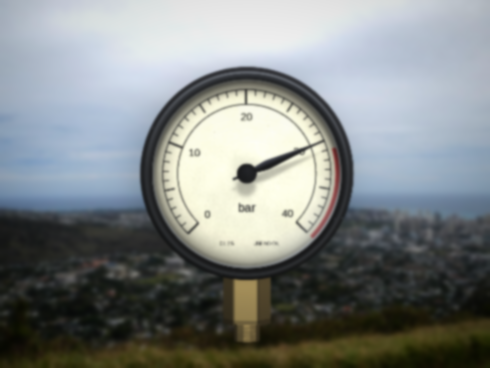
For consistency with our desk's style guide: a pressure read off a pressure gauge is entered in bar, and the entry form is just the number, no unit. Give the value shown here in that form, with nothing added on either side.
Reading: 30
